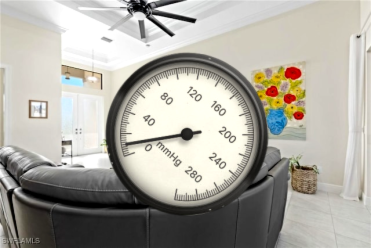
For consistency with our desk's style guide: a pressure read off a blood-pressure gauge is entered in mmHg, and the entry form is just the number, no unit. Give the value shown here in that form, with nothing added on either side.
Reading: 10
